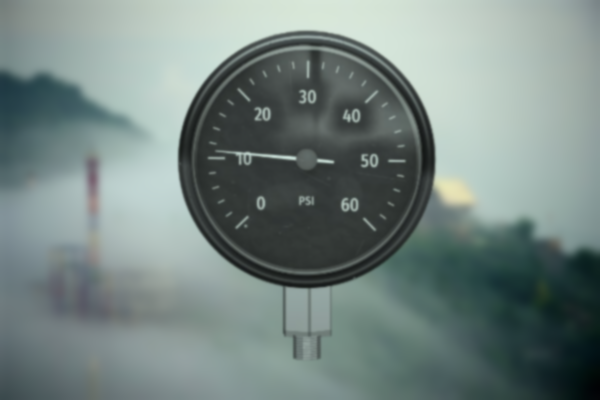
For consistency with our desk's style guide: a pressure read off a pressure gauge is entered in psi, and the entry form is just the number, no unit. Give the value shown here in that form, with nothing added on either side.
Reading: 11
